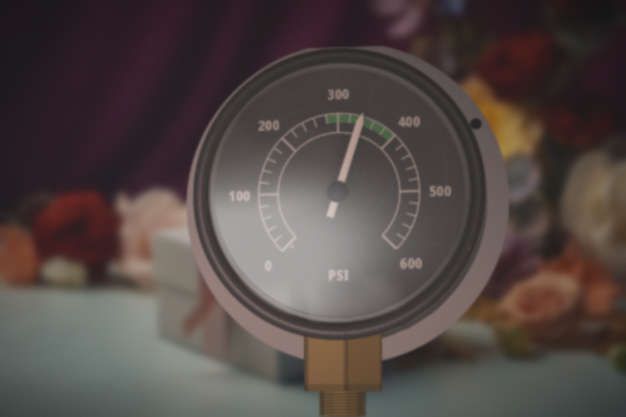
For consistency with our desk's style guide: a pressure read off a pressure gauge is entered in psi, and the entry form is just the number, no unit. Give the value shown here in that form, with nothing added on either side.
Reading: 340
